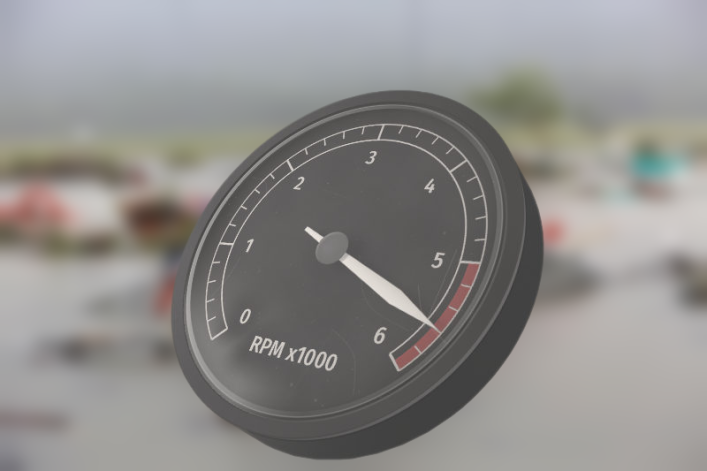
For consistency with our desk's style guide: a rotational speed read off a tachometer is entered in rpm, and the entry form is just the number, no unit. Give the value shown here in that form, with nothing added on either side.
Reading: 5600
